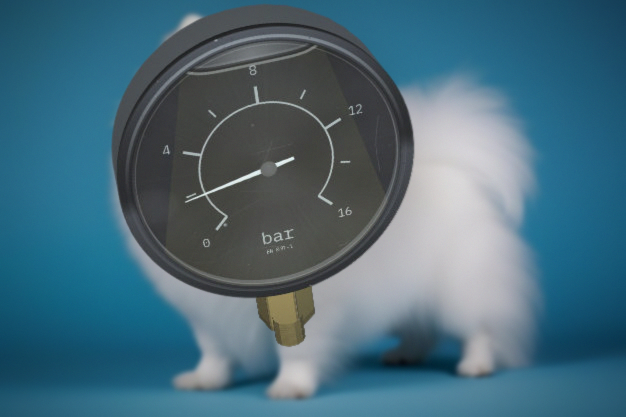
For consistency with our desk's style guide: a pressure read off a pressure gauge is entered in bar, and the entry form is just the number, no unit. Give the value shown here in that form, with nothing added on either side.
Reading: 2
